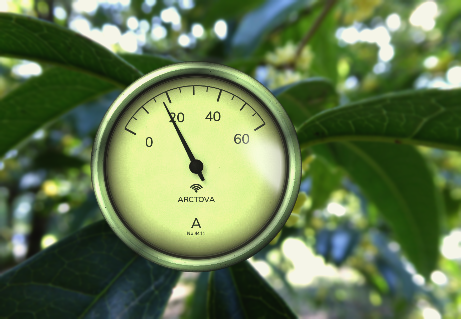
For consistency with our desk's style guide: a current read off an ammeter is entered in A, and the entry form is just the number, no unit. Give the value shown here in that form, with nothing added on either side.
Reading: 17.5
